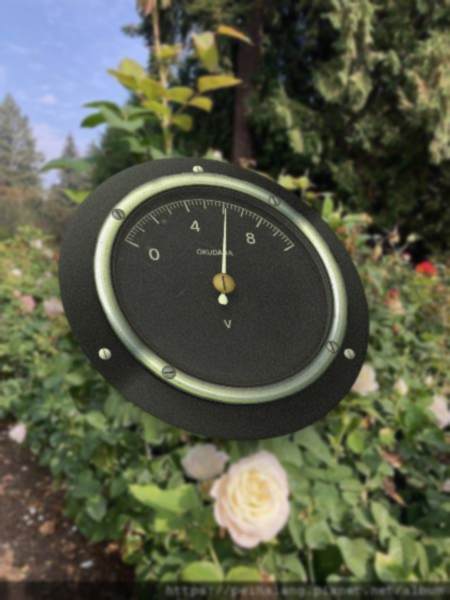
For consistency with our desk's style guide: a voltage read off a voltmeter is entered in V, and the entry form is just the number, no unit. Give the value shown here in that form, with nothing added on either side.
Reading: 6
